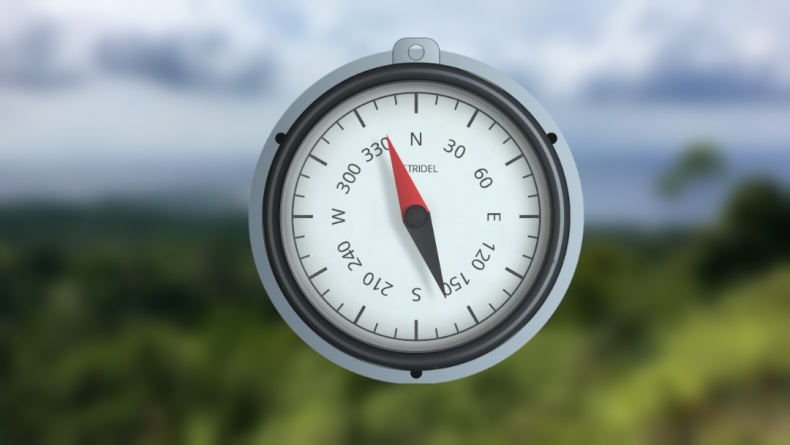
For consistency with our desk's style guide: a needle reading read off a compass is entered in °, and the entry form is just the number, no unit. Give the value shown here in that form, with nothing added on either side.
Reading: 340
